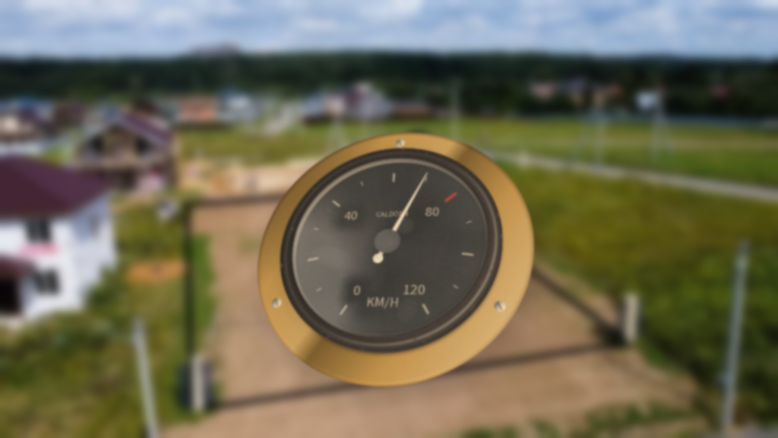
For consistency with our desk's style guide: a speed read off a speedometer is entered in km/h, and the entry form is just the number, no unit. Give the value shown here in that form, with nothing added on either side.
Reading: 70
